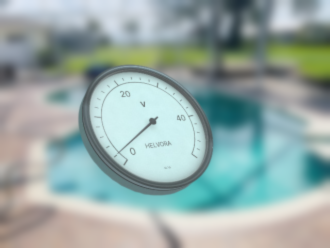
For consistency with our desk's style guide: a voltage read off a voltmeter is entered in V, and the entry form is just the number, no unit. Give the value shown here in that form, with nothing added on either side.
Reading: 2
